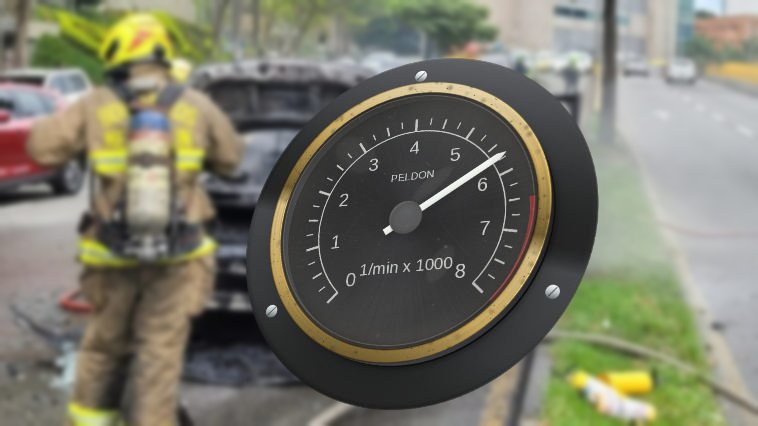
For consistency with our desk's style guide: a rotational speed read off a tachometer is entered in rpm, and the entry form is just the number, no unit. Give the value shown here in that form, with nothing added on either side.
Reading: 5750
